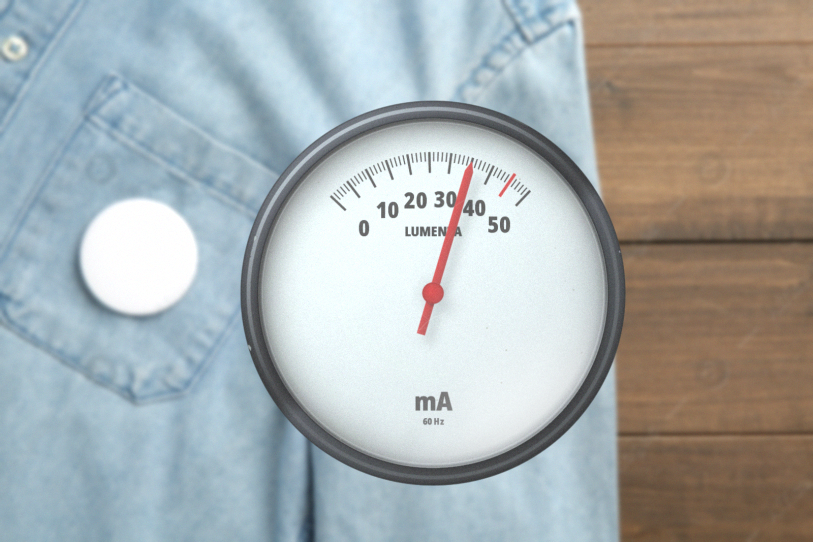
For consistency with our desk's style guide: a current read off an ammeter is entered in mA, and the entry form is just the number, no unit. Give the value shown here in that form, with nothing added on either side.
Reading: 35
